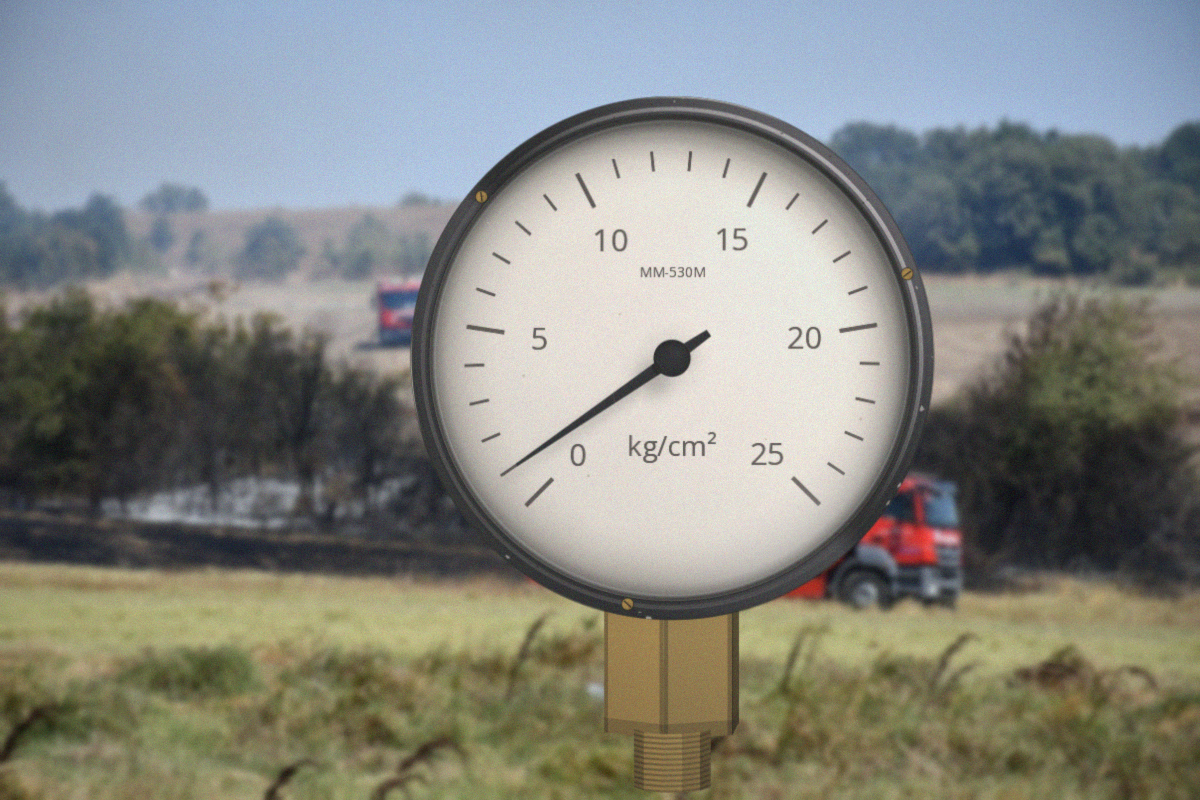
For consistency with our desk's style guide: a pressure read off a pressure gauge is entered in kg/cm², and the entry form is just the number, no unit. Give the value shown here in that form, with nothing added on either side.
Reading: 1
